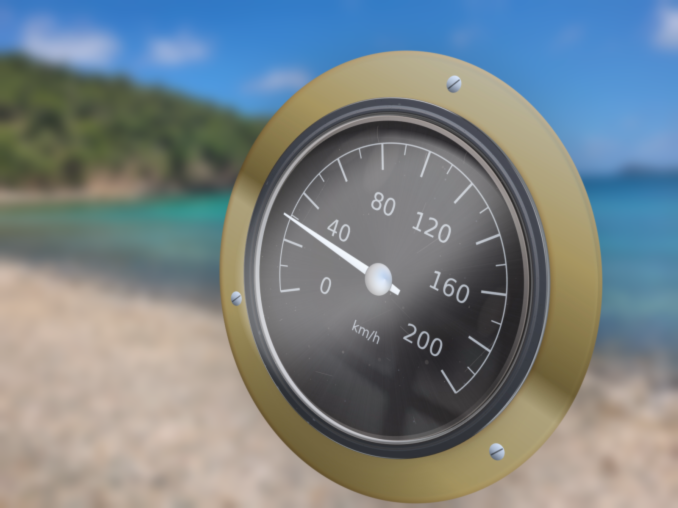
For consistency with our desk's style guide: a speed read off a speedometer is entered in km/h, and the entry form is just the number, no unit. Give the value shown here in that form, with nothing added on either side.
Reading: 30
